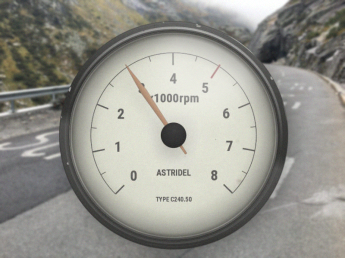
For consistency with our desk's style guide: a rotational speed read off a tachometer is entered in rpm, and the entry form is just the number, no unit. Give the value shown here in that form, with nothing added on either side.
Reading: 3000
